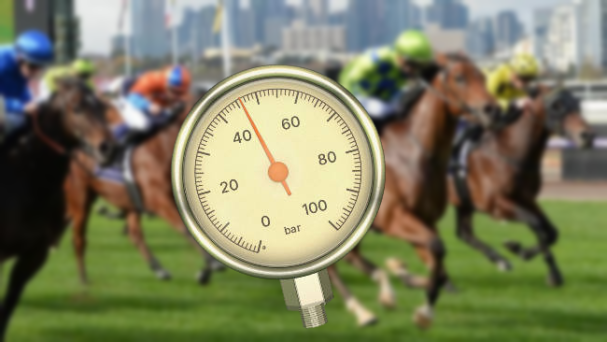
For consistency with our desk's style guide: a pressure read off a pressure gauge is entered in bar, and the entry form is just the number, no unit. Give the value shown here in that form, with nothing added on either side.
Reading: 46
